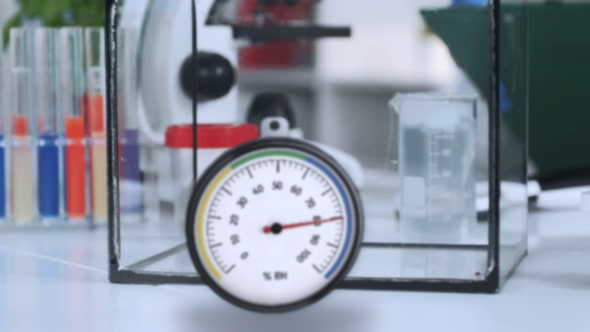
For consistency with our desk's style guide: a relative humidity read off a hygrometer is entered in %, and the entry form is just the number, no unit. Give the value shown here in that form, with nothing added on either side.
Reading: 80
